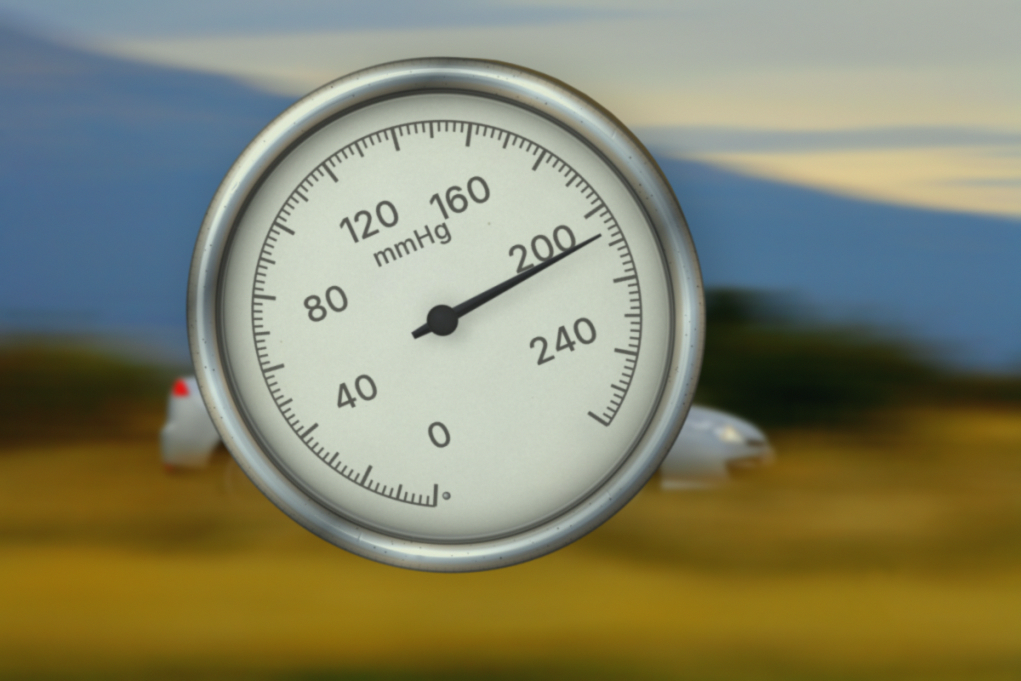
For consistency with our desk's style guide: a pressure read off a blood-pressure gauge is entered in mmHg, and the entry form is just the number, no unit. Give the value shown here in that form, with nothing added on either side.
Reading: 206
